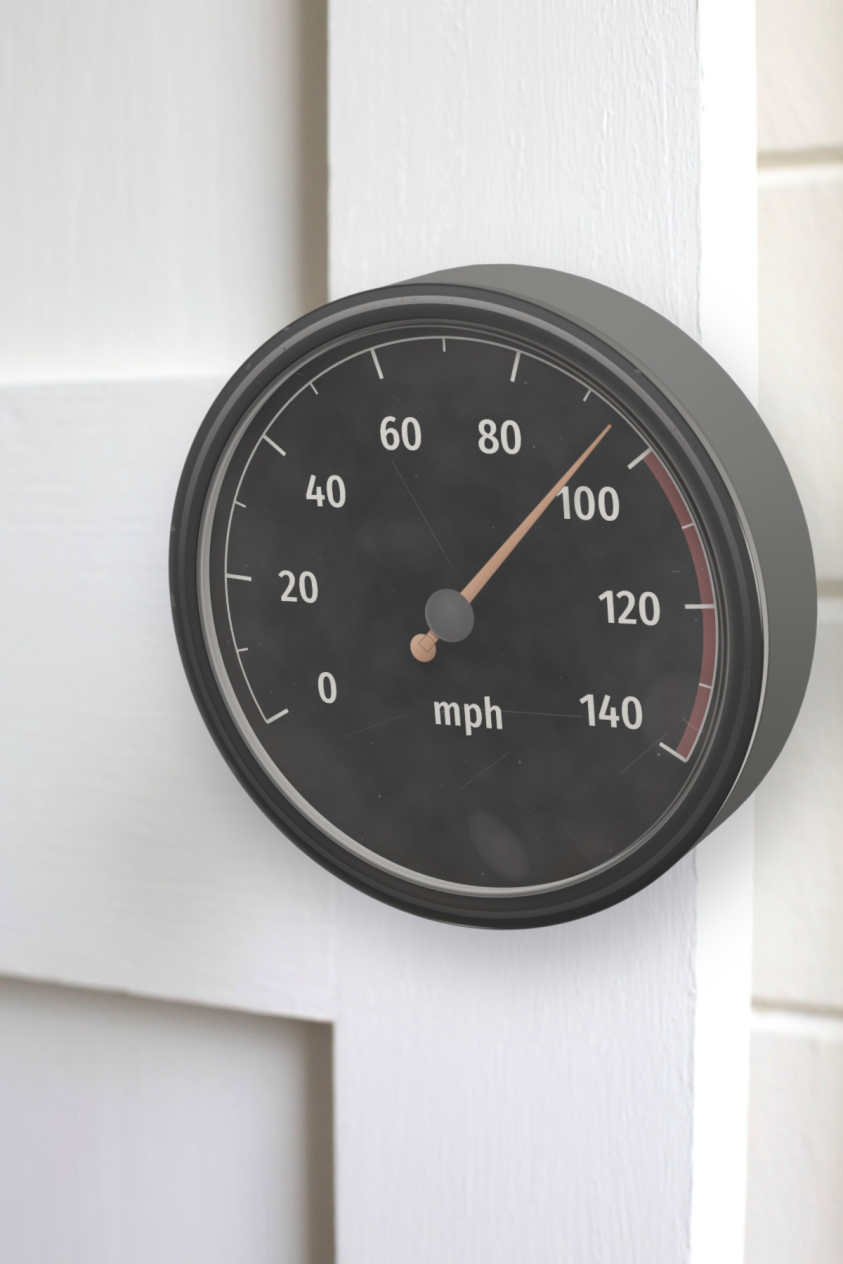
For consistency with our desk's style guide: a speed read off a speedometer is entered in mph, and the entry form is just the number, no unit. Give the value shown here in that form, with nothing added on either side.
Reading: 95
